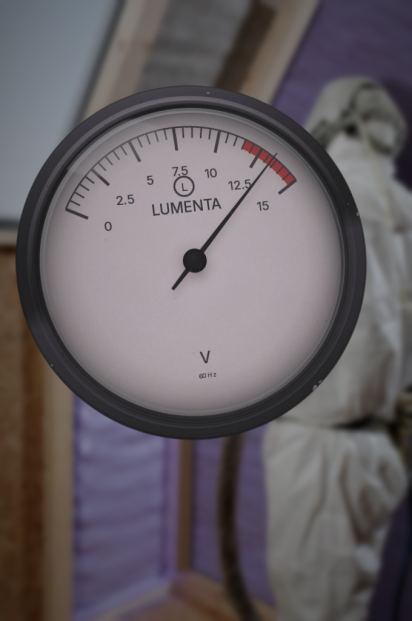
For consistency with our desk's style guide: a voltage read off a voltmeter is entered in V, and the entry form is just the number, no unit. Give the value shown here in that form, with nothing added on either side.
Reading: 13.25
